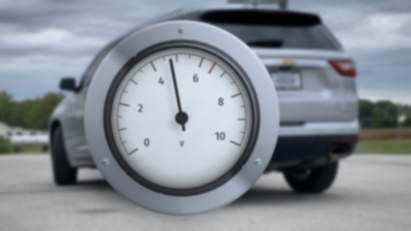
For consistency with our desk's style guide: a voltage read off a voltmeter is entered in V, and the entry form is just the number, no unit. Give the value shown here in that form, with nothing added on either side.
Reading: 4.75
